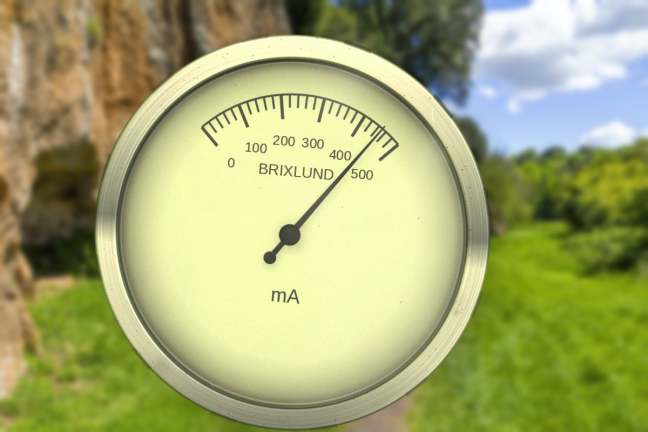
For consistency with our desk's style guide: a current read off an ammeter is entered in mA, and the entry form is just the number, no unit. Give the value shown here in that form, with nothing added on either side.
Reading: 450
